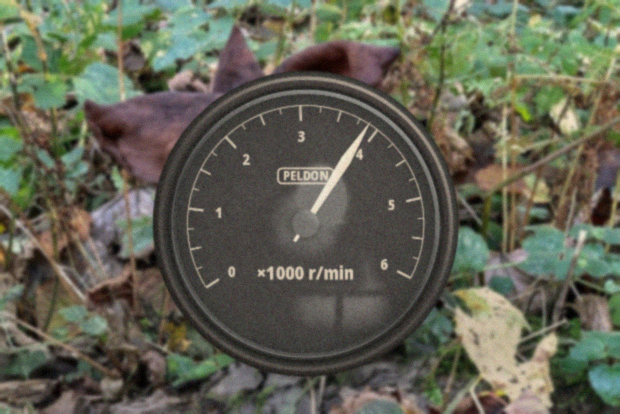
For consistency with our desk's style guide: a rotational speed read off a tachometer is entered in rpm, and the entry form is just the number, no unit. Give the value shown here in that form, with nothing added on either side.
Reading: 3875
